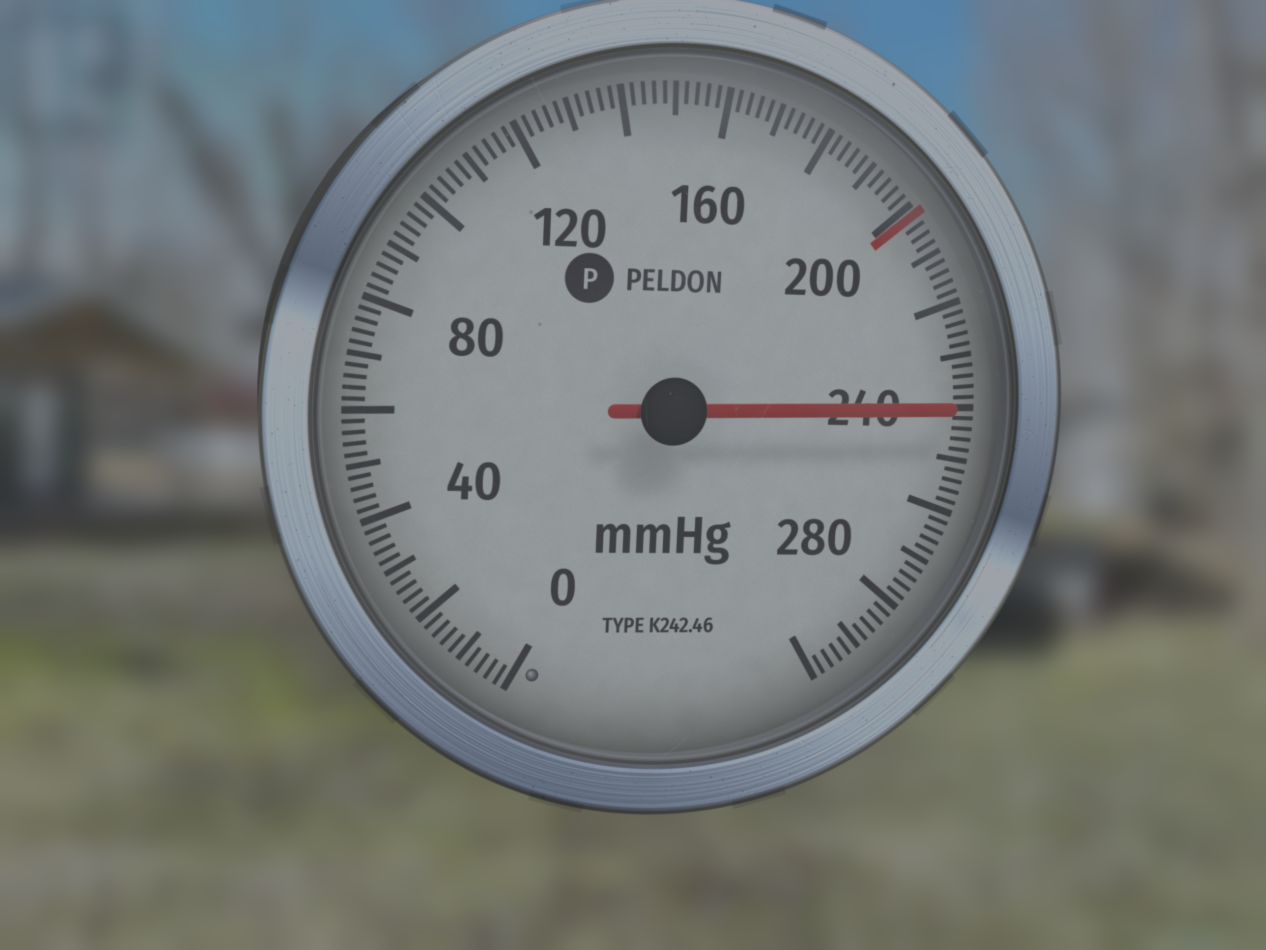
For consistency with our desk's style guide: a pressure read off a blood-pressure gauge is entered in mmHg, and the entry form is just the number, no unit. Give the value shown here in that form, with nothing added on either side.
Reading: 240
